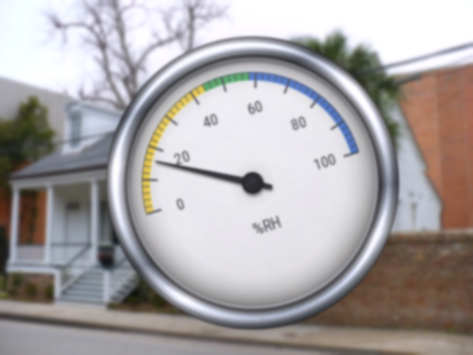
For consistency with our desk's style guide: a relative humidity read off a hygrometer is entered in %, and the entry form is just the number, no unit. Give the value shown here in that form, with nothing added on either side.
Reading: 16
